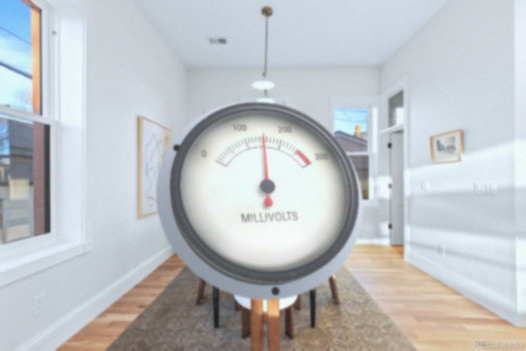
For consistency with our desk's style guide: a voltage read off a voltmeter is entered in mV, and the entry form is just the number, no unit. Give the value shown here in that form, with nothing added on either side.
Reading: 150
